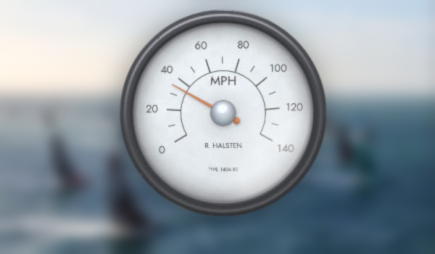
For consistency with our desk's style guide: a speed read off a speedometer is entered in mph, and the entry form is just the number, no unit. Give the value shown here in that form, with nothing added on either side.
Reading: 35
